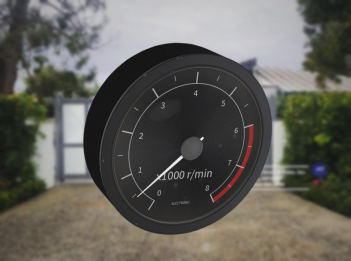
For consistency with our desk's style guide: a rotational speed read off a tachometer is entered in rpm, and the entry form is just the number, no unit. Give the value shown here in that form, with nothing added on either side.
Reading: 500
